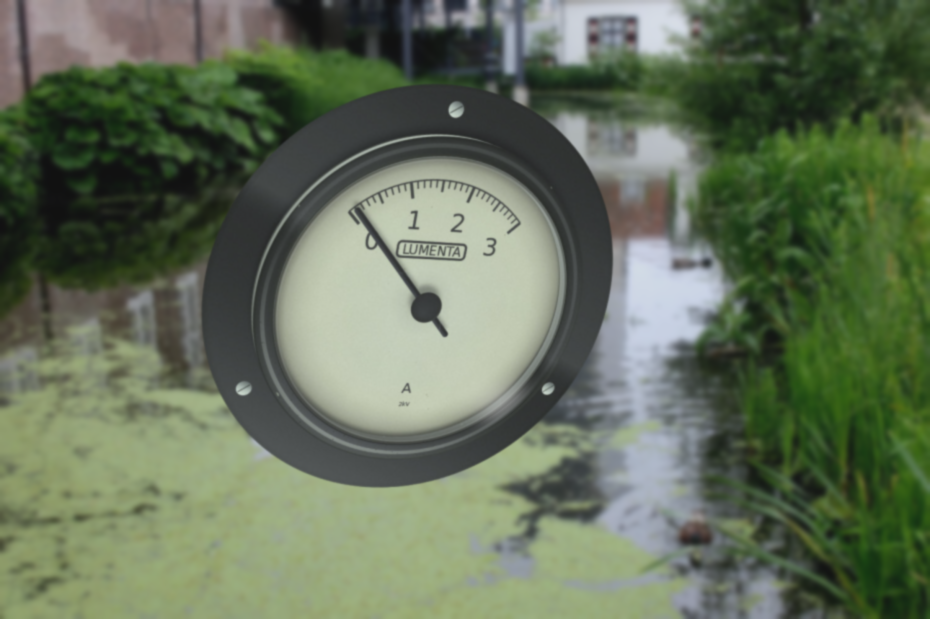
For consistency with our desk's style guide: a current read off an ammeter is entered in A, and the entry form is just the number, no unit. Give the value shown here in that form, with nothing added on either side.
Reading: 0.1
